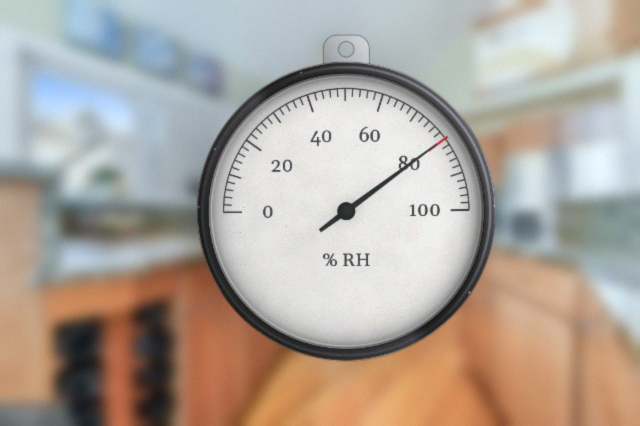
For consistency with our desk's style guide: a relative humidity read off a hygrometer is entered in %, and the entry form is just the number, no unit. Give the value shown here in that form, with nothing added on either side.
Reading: 80
